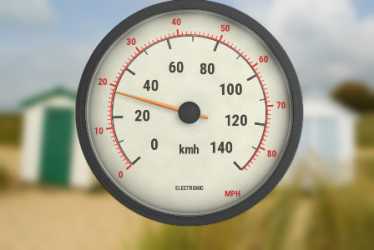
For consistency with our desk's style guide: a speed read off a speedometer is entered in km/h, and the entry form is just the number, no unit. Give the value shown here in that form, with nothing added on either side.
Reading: 30
